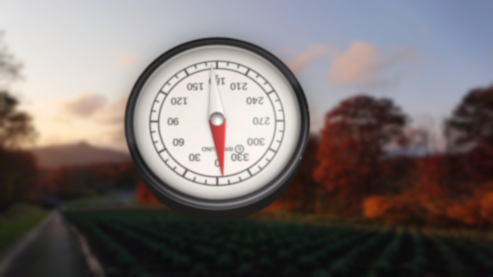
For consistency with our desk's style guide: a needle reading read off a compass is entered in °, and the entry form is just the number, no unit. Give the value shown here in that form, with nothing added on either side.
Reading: 355
